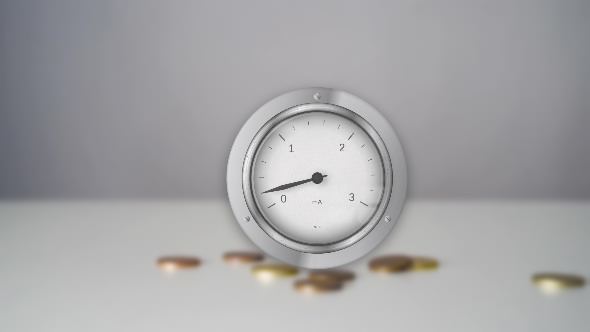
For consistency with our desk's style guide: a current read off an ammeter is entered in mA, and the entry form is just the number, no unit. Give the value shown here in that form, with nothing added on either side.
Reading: 0.2
